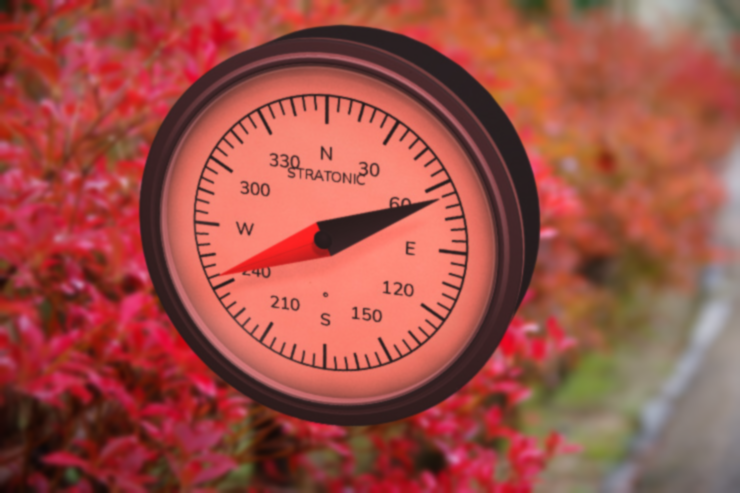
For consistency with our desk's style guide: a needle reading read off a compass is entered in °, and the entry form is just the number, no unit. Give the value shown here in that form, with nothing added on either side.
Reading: 245
